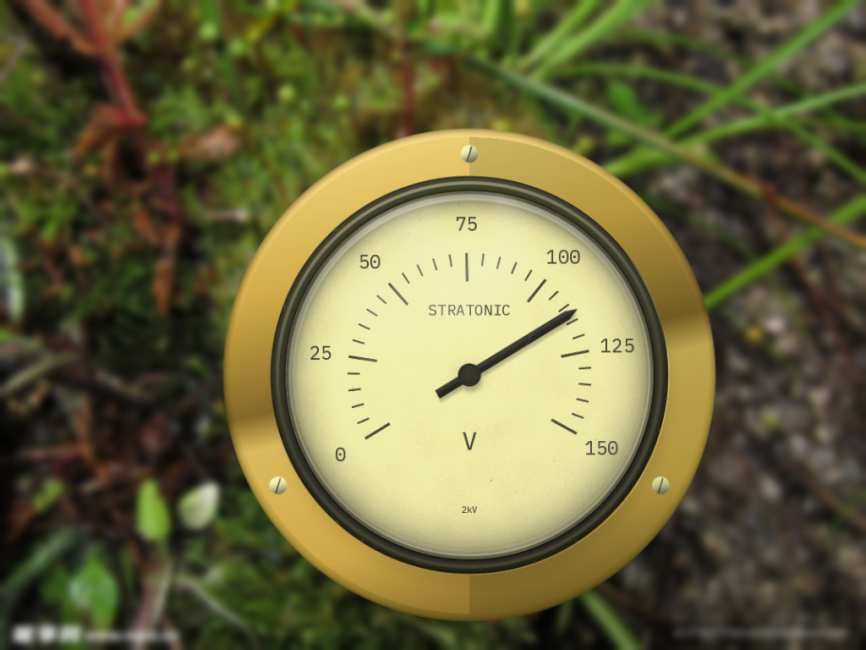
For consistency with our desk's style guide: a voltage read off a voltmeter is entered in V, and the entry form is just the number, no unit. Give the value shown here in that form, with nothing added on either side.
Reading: 112.5
